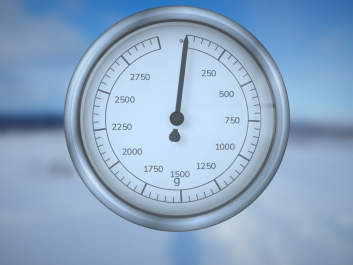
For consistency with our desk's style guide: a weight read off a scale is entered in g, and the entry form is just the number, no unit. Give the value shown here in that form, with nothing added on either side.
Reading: 0
